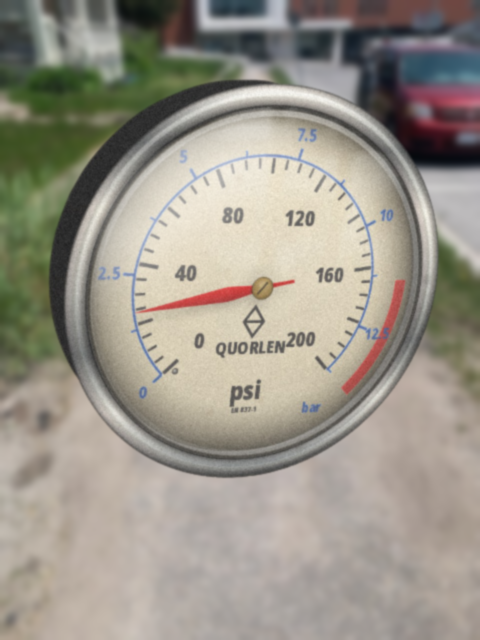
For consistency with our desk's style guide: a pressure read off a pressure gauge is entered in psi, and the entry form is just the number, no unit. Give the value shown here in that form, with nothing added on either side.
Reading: 25
